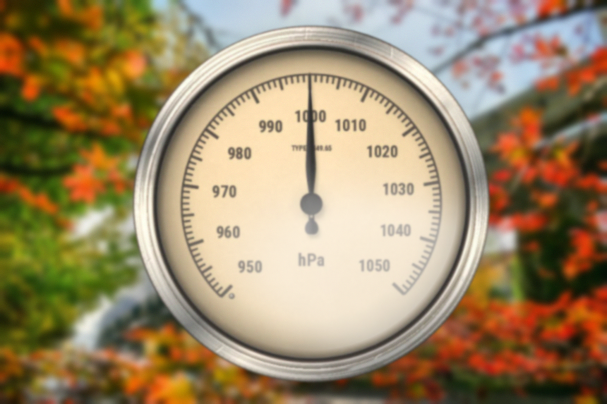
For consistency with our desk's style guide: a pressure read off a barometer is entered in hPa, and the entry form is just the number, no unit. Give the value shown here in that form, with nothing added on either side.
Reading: 1000
